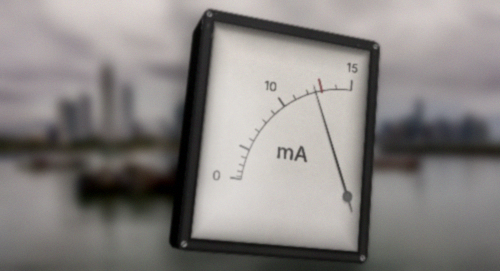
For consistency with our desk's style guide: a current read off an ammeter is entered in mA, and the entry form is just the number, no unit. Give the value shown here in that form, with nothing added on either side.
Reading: 12.5
